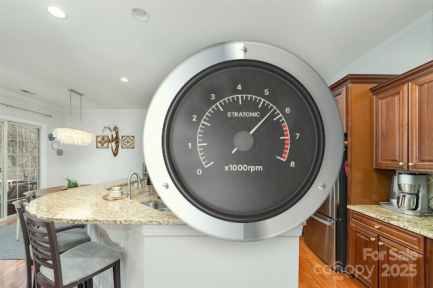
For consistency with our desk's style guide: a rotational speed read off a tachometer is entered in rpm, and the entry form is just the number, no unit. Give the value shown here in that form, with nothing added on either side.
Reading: 5600
